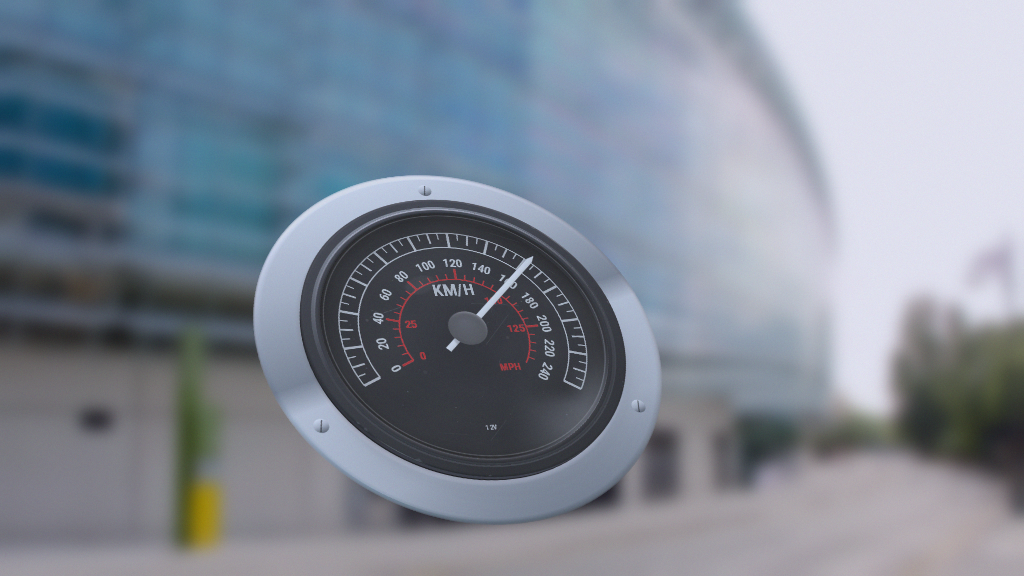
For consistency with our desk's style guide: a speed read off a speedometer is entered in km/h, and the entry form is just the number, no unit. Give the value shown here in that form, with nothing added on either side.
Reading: 162.5
